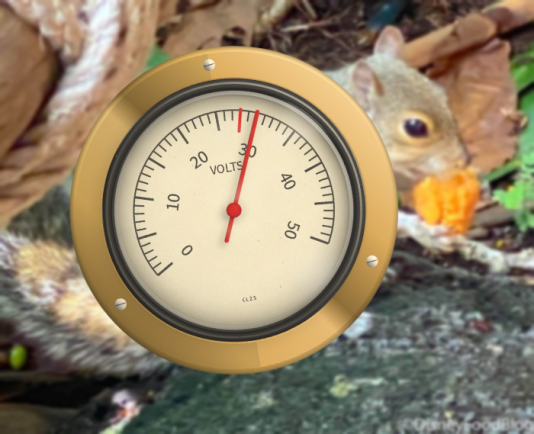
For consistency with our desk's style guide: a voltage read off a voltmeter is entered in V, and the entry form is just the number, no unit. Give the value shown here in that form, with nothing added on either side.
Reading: 30
